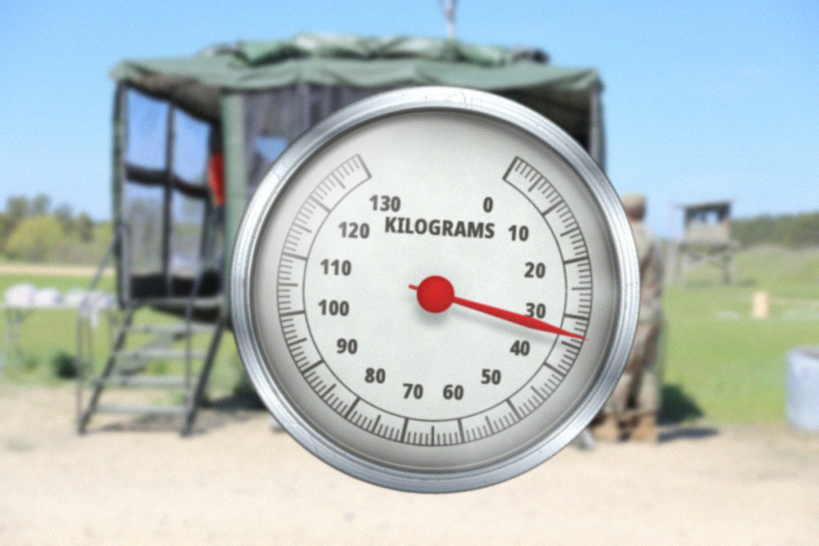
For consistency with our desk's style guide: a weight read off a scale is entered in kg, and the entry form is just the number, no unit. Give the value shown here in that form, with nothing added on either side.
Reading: 33
